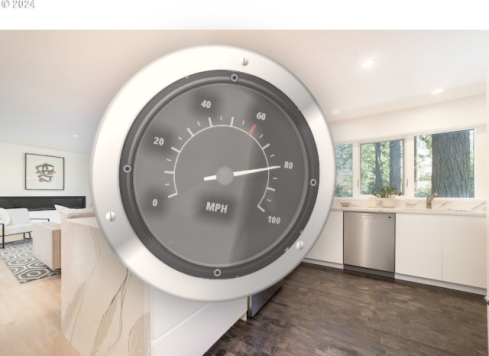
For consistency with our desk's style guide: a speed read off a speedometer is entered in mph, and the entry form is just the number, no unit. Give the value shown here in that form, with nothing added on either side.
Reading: 80
